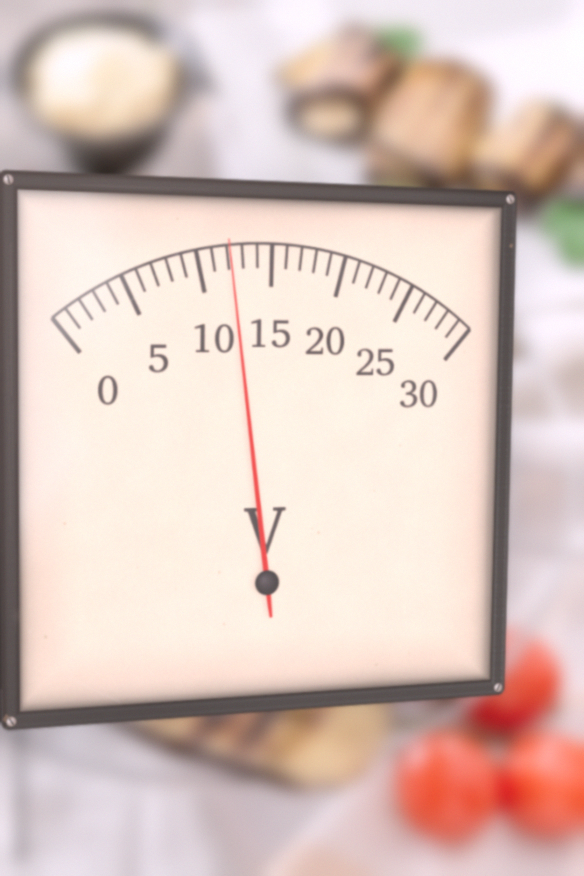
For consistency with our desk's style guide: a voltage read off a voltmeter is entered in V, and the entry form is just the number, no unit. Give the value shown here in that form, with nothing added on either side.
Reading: 12
